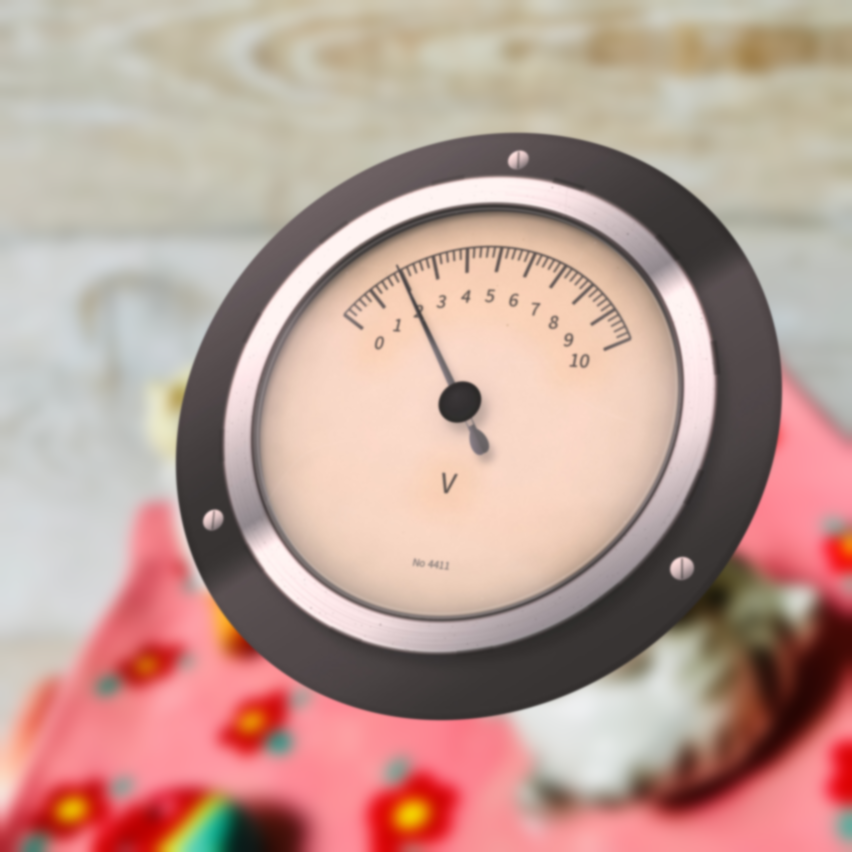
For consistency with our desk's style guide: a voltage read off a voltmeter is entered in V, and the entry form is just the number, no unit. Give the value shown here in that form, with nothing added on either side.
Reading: 2
